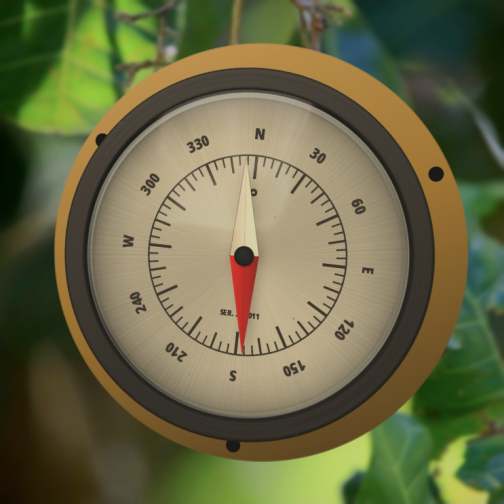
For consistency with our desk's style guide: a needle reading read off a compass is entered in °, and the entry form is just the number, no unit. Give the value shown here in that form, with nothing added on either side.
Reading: 175
